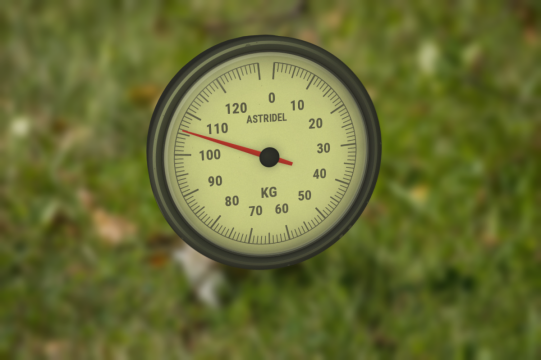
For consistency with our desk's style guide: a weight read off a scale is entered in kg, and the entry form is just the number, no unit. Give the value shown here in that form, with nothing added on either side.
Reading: 106
